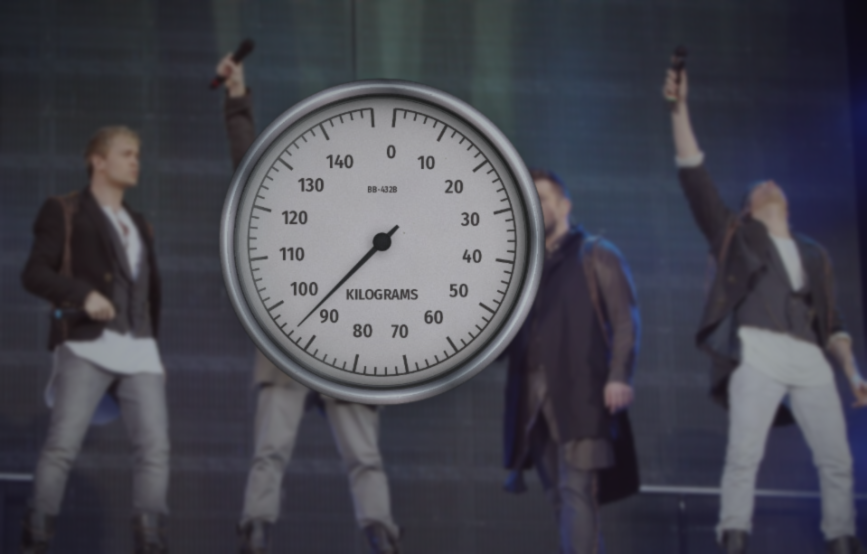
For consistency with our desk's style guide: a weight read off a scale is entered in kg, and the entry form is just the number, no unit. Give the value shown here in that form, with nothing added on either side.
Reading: 94
